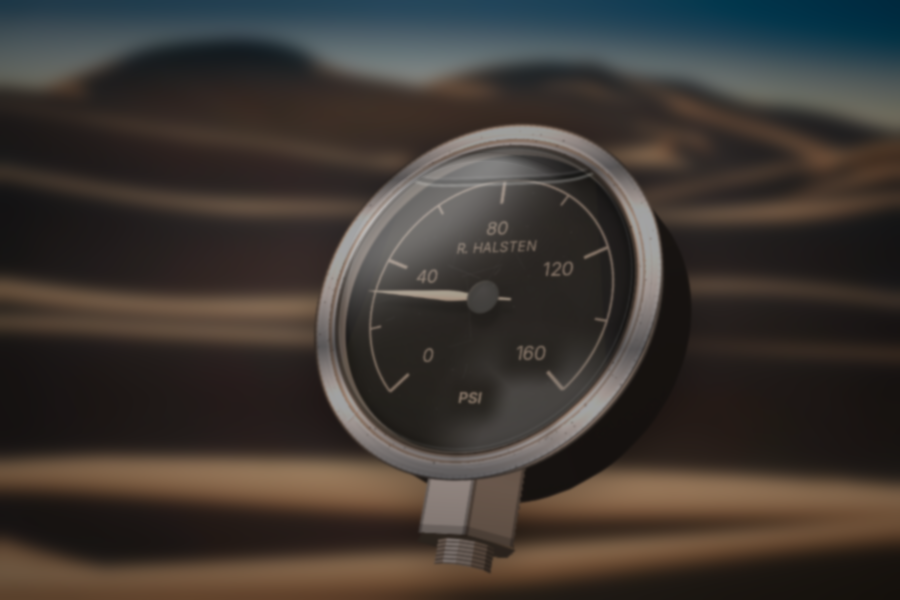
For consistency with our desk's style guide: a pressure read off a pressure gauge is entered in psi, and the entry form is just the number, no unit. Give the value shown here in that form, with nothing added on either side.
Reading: 30
